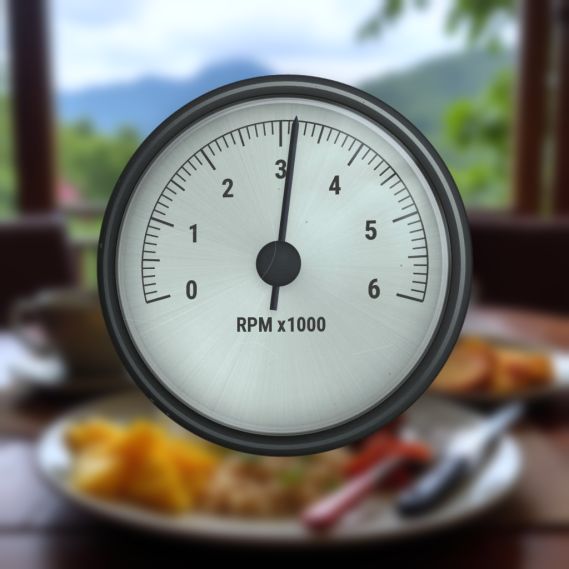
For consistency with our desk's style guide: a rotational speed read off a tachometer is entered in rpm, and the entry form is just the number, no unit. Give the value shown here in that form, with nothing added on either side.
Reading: 3200
